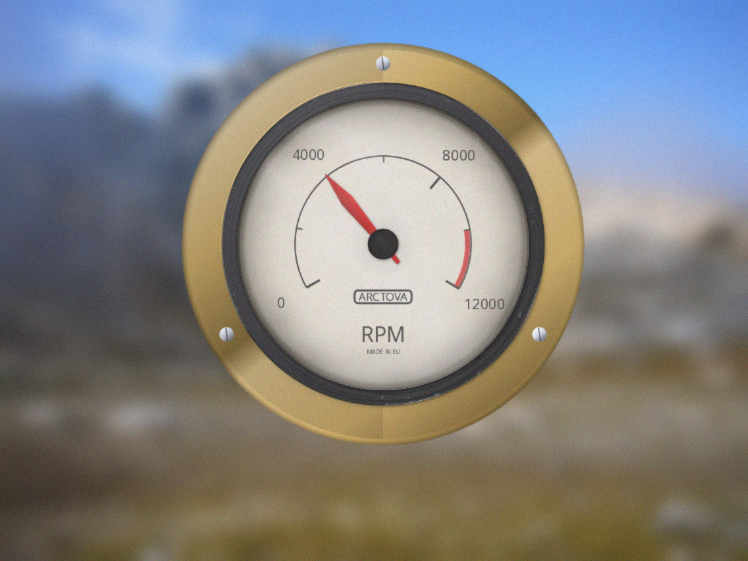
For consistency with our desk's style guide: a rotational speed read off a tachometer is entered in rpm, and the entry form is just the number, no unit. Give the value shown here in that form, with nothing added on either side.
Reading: 4000
